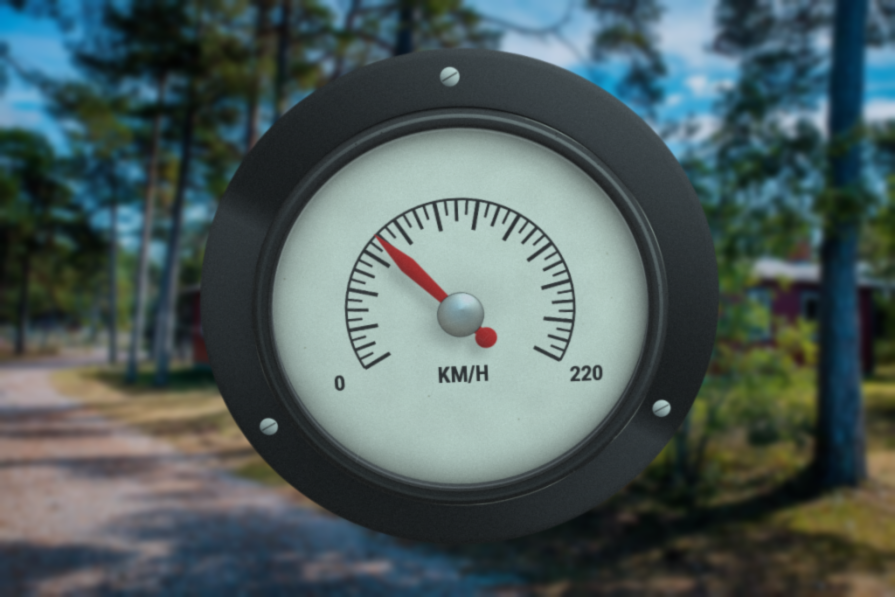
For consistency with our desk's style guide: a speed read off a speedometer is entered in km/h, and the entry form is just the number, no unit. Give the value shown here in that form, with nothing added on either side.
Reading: 70
